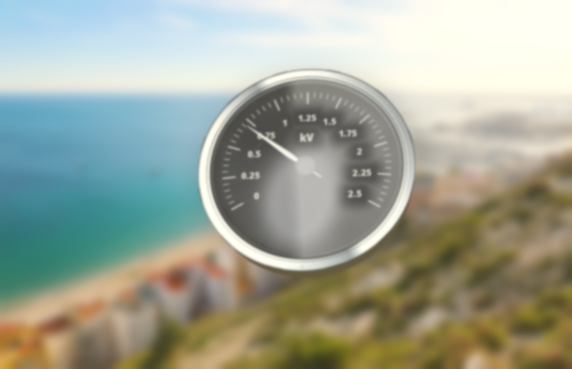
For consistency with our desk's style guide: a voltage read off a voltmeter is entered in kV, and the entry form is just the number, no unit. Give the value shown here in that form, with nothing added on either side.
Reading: 0.7
